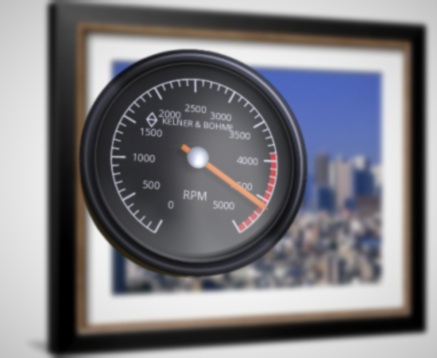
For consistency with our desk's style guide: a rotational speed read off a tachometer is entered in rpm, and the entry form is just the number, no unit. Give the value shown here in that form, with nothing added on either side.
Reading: 4600
